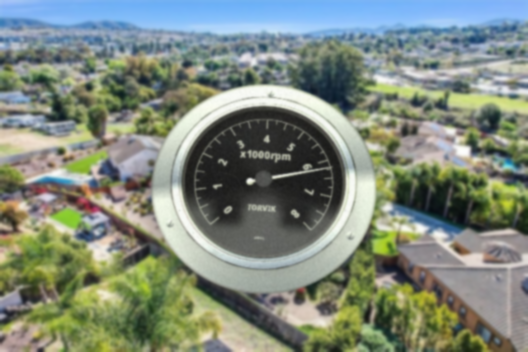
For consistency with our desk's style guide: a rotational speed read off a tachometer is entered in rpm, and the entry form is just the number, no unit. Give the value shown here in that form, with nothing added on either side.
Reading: 6250
